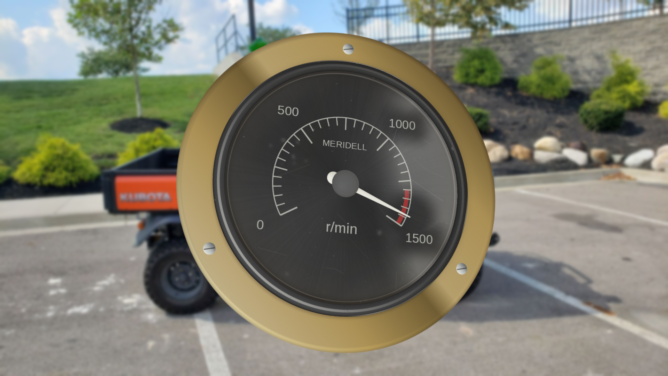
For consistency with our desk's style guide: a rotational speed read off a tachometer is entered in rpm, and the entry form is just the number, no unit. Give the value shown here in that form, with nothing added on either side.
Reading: 1450
